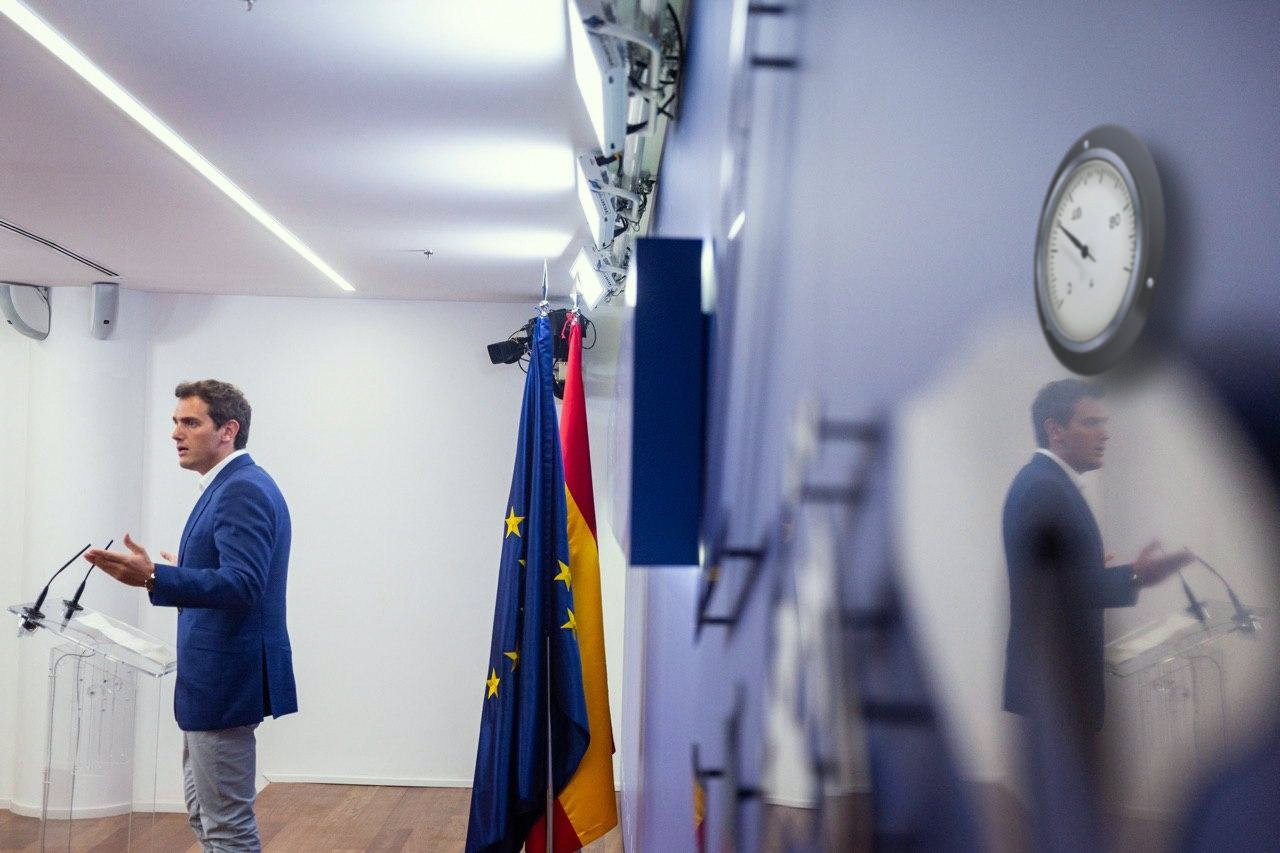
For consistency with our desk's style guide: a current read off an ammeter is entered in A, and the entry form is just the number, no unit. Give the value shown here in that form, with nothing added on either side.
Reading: 30
